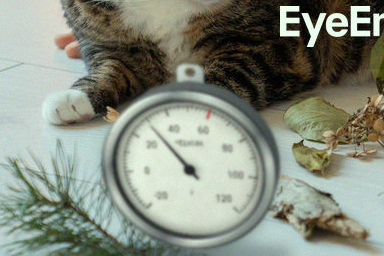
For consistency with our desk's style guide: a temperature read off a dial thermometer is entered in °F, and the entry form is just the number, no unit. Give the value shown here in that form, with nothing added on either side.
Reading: 30
